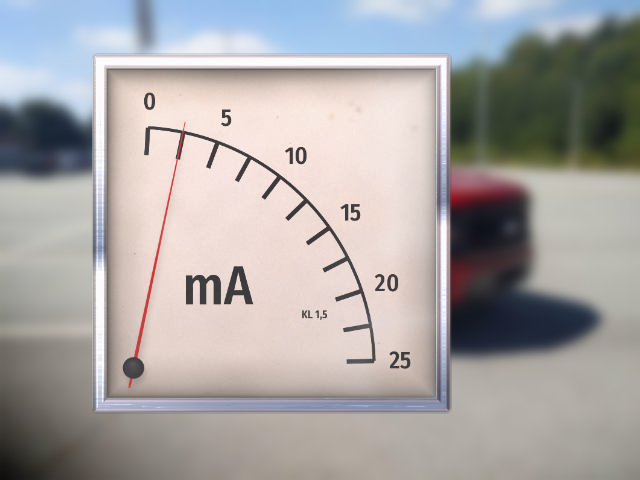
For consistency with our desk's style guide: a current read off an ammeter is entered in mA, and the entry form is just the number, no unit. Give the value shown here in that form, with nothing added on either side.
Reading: 2.5
